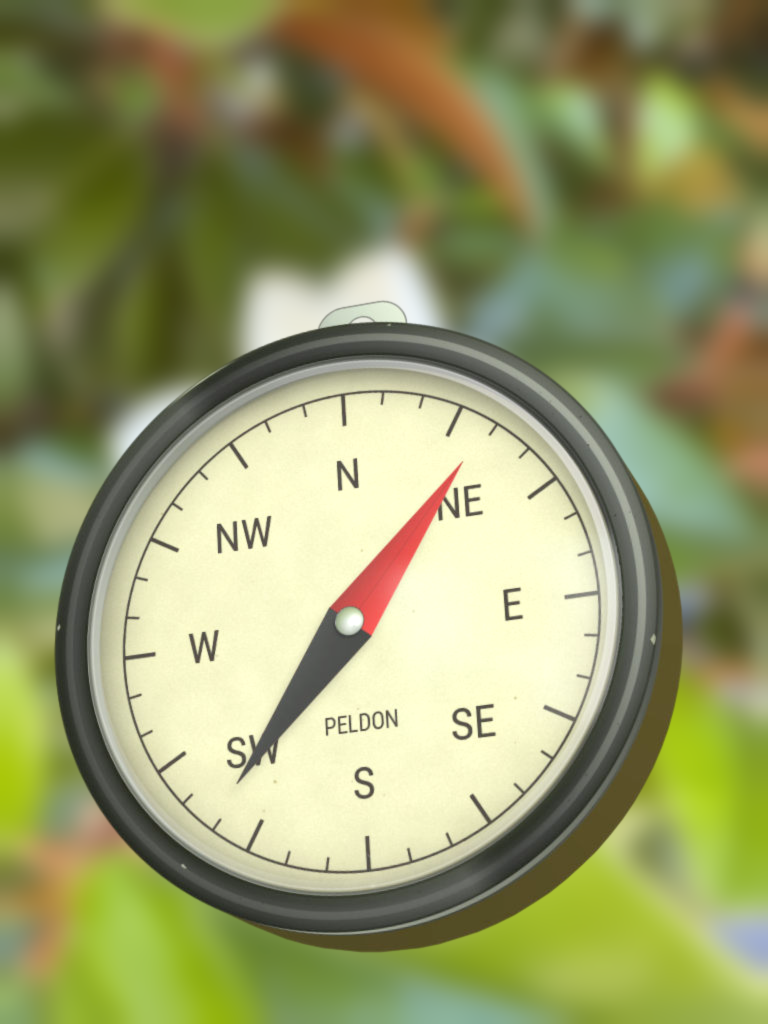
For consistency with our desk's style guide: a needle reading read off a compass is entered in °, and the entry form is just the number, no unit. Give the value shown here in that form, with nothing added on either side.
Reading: 40
